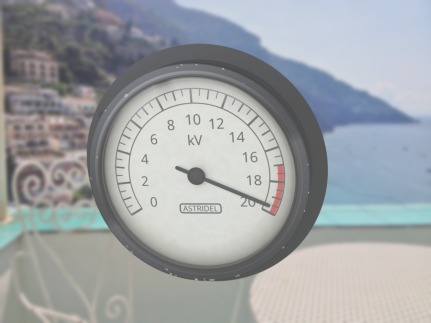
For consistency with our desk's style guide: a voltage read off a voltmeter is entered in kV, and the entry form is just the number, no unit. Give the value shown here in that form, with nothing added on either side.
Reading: 19.5
